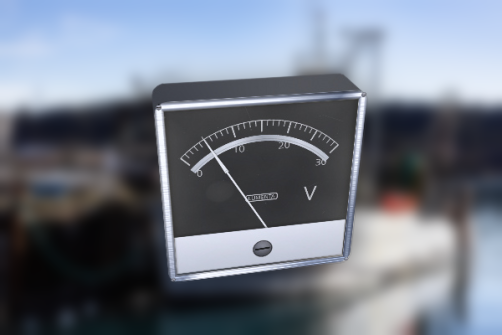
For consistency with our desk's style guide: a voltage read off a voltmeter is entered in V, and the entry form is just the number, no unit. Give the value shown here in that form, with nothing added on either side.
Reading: 5
